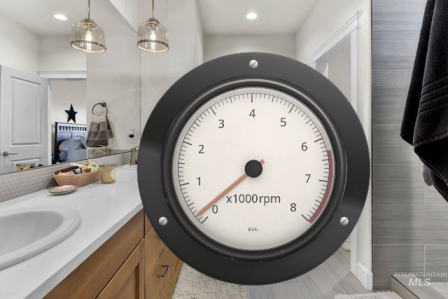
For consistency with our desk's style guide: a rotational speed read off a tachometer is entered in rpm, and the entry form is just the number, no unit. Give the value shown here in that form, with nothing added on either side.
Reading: 200
